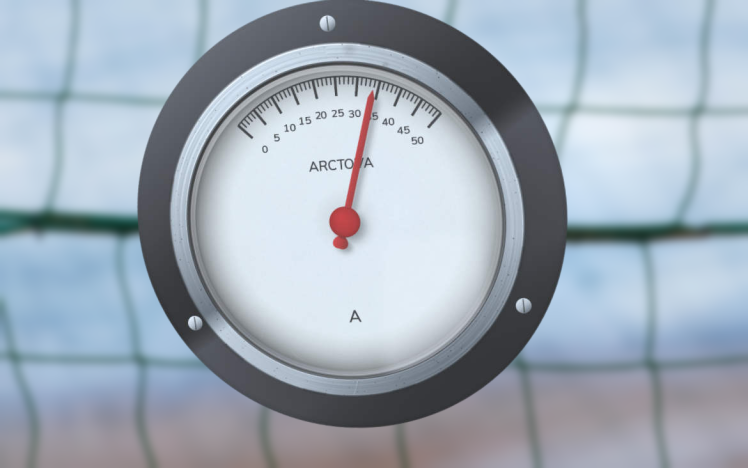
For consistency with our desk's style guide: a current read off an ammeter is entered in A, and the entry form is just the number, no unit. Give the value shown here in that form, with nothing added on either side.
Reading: 34
